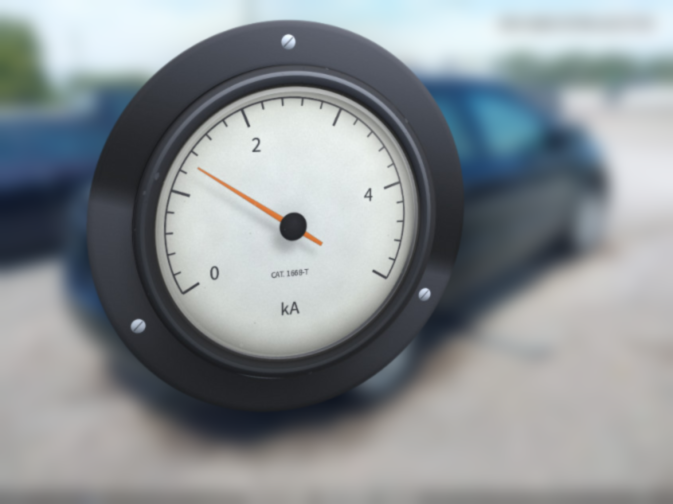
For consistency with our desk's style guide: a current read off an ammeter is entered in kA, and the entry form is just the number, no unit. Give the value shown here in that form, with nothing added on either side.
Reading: 1.3
